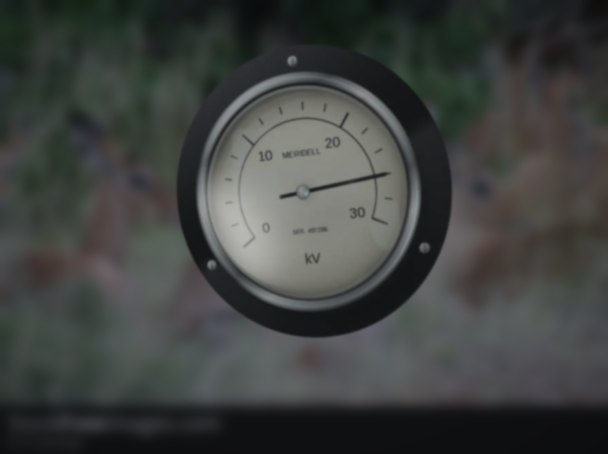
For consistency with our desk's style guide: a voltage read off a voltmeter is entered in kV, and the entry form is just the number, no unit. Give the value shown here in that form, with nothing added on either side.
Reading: 26
